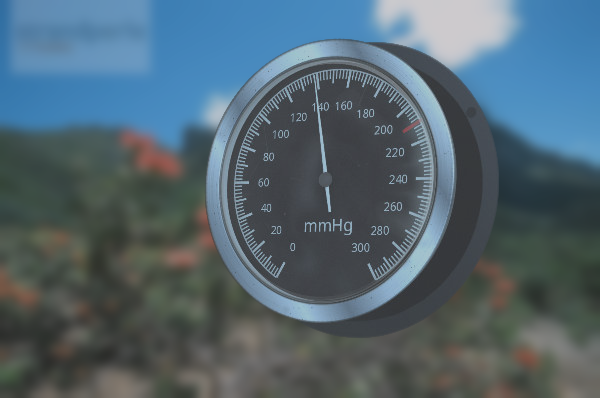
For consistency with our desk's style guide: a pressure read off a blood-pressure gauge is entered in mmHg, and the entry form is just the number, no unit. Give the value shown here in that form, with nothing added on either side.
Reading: 140
